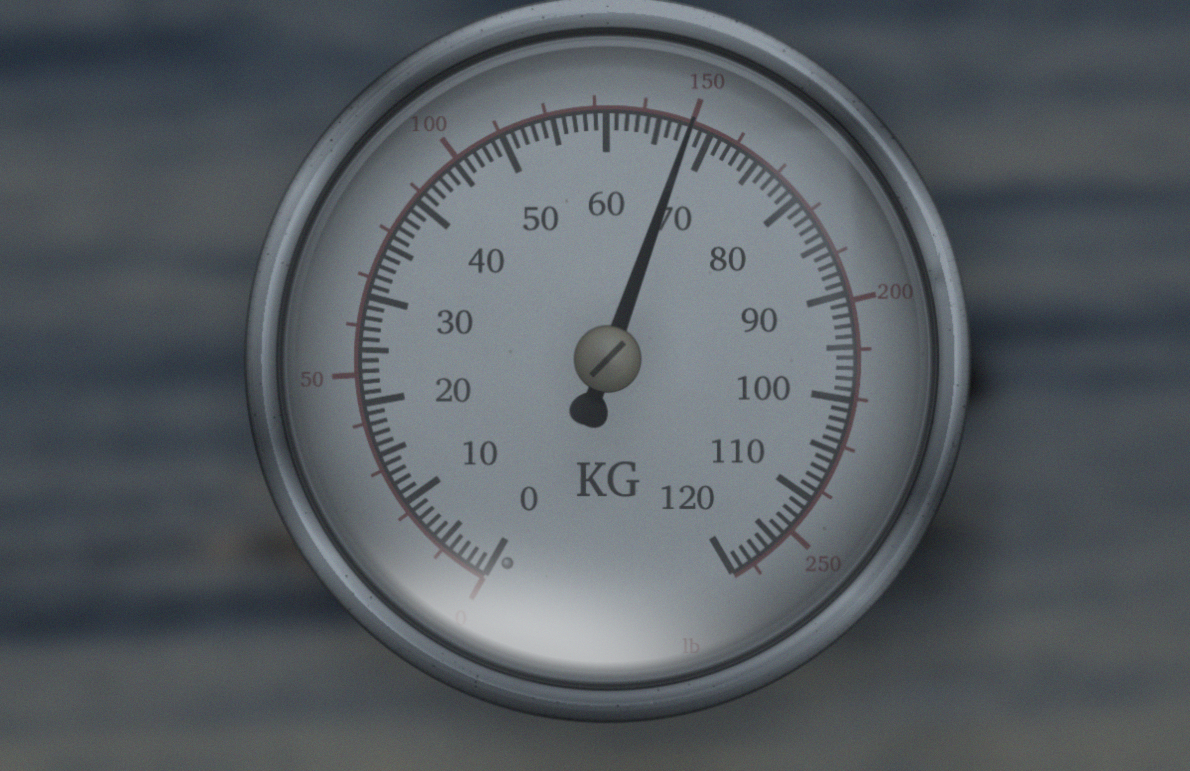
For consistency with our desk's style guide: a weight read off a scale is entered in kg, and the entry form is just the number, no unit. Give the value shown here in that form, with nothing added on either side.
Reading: 68
